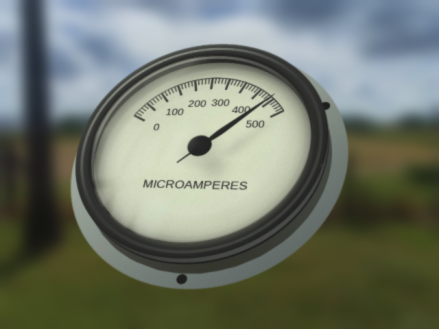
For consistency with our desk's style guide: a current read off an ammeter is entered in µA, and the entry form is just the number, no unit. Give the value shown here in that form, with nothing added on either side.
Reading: 450
